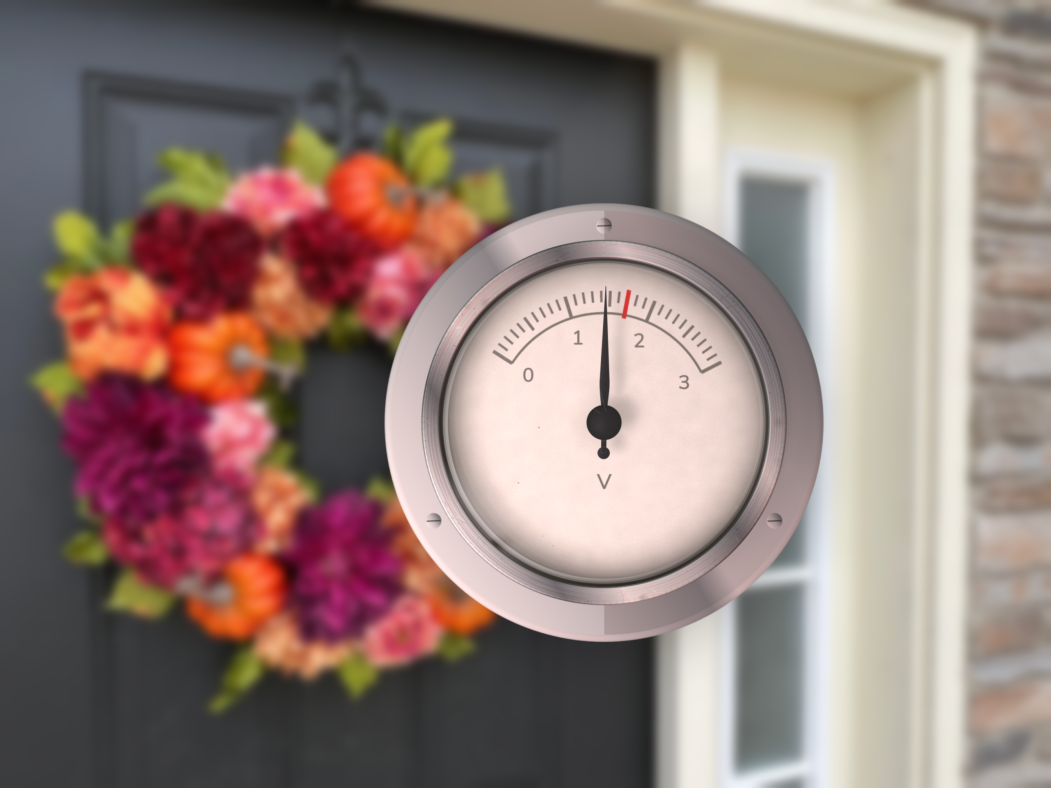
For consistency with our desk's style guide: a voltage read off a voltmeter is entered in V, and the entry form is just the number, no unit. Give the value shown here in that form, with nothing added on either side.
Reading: 1.45
